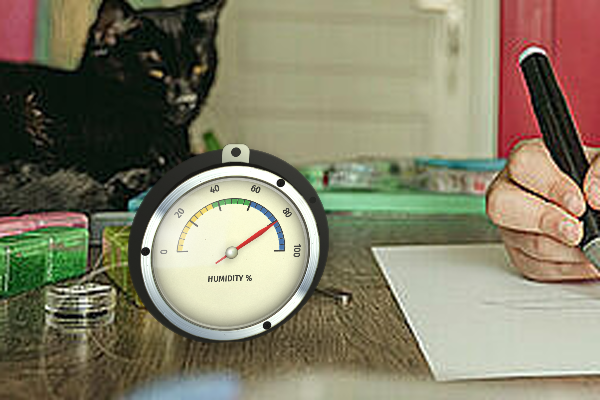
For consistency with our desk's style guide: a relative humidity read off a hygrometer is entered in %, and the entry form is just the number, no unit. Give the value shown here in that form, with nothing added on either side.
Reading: 80
